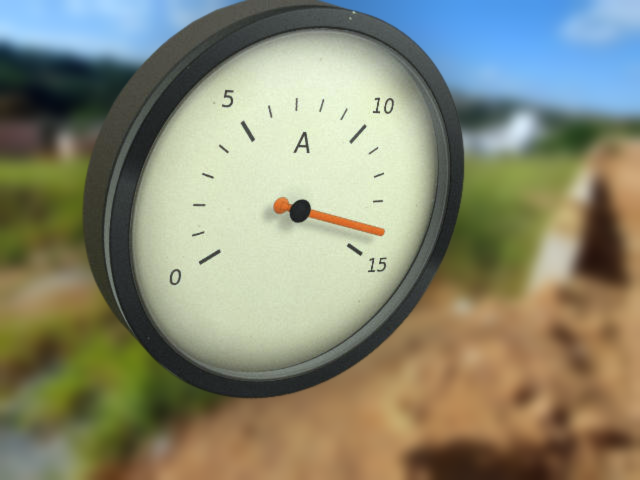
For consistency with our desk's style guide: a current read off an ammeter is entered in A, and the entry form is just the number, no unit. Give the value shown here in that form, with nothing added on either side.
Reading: 14
